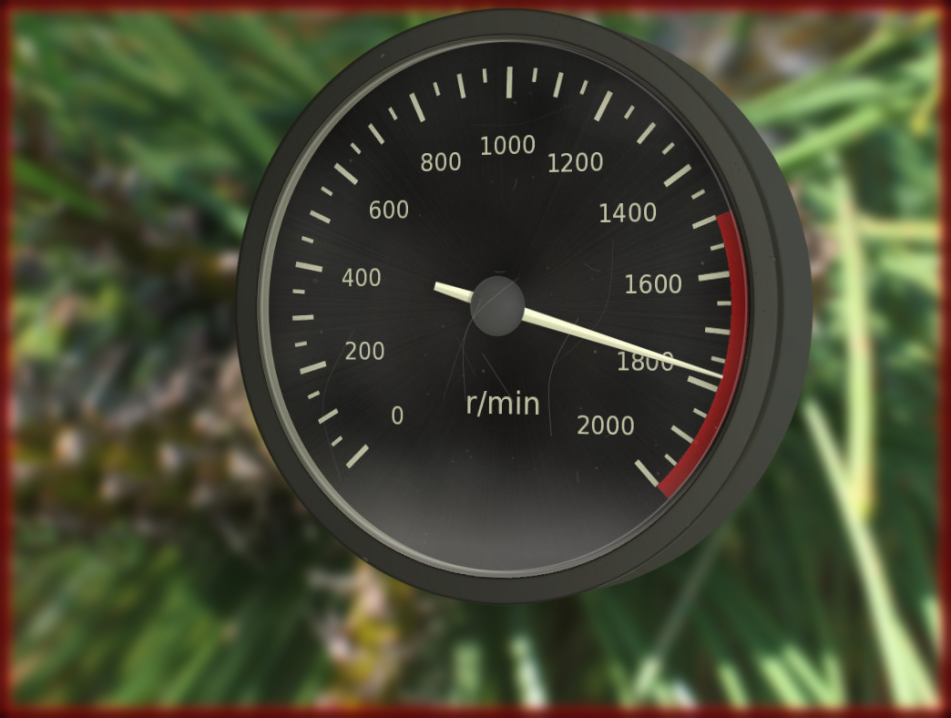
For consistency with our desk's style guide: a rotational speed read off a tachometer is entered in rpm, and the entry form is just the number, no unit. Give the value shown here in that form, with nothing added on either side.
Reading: 1775
